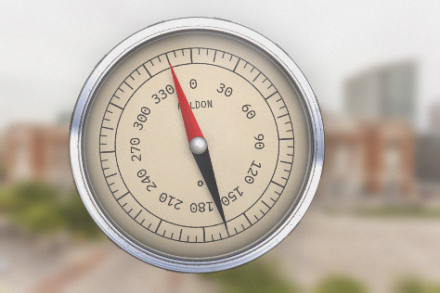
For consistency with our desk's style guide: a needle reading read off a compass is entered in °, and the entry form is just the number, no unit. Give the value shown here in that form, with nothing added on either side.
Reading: 345
